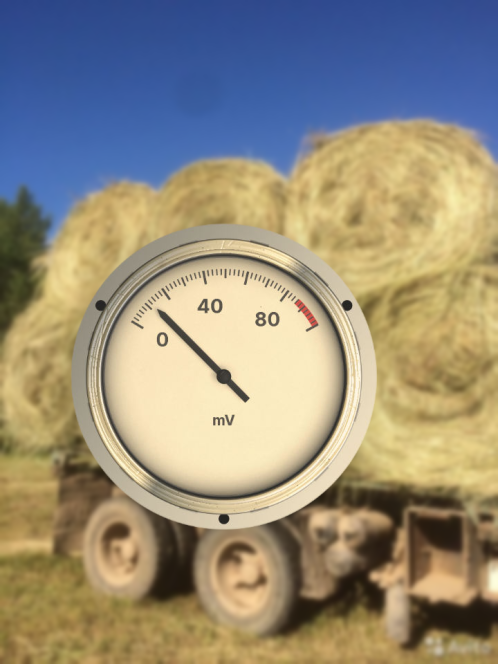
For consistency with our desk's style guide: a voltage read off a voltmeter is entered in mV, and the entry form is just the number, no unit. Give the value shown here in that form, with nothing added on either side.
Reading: 12
